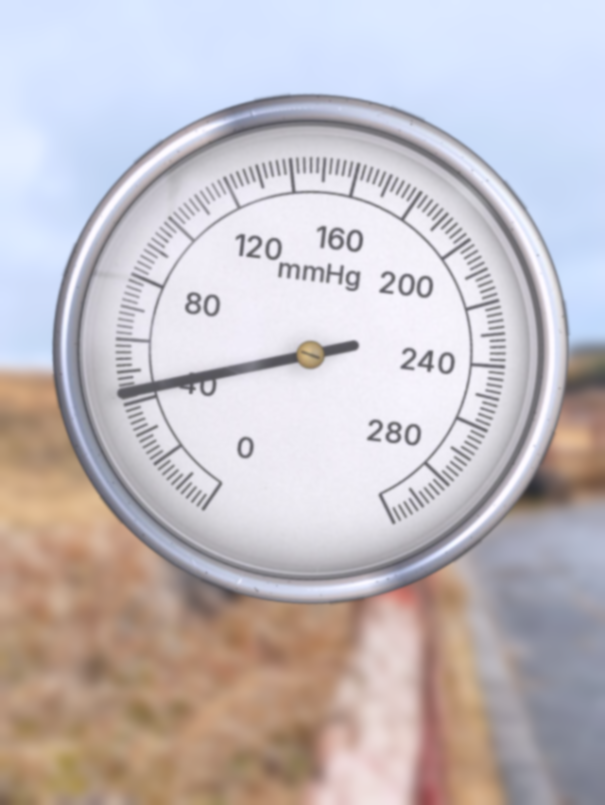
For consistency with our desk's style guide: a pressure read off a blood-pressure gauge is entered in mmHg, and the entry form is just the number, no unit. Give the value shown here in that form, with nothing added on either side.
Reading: 44
